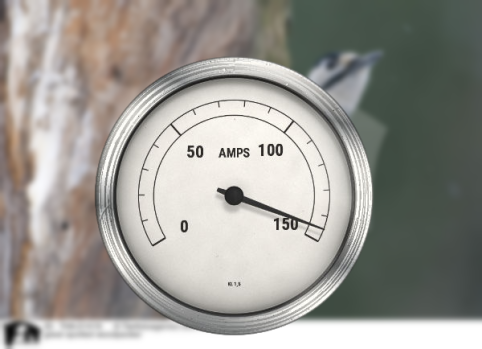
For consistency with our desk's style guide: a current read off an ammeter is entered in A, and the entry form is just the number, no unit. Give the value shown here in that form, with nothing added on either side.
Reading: 145
